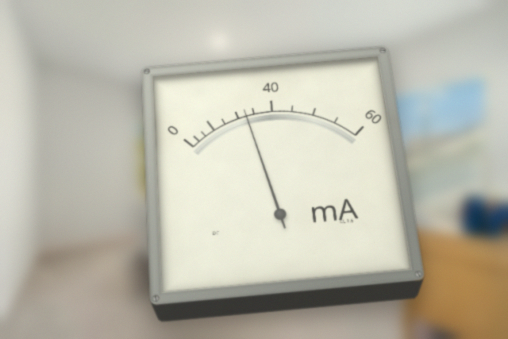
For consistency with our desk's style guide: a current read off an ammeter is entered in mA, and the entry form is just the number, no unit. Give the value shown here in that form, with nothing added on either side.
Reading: 32.5
